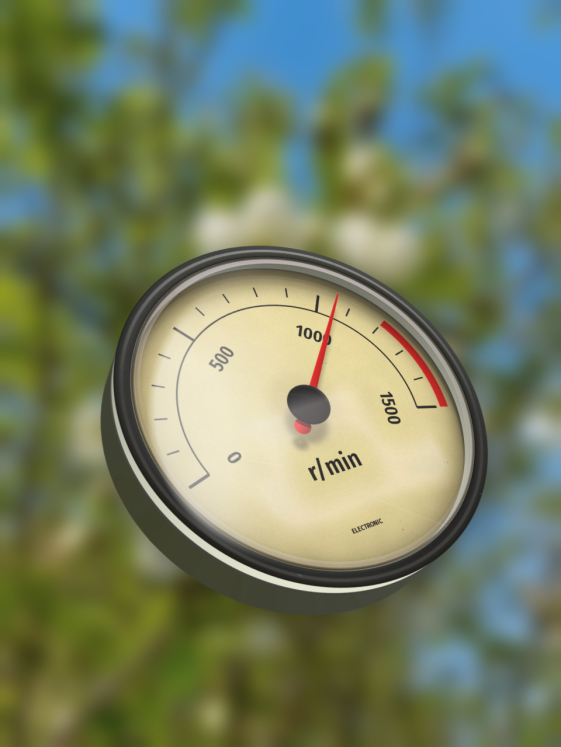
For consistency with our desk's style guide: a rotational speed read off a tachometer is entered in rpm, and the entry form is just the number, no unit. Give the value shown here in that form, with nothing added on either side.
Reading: 1050
